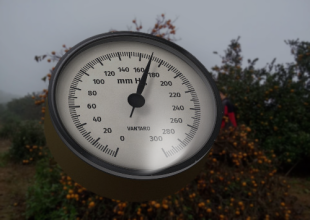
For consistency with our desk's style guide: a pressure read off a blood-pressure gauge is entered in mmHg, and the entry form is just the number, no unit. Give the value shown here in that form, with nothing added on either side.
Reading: 170
